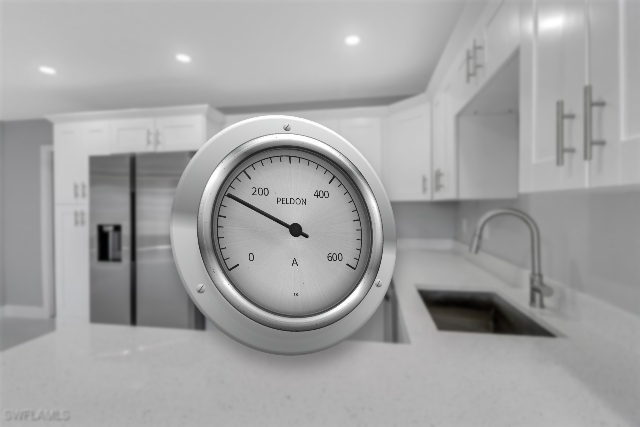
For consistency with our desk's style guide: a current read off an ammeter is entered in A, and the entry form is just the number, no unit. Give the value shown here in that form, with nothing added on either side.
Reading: 140
